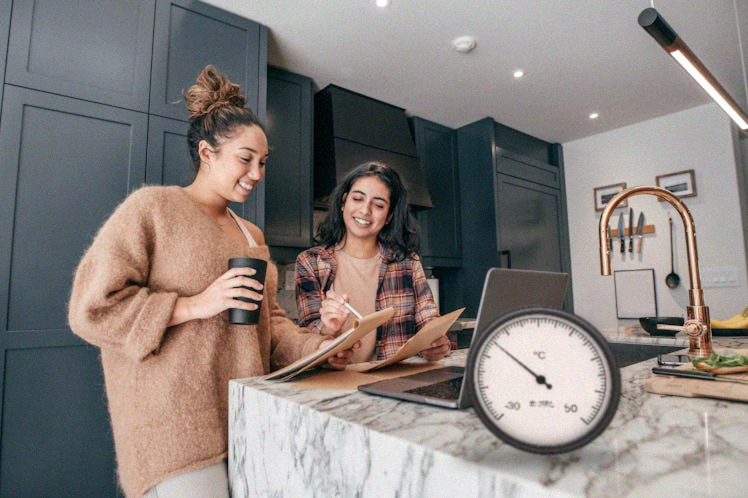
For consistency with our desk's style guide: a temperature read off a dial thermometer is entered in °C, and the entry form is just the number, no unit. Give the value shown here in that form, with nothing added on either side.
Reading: -5
